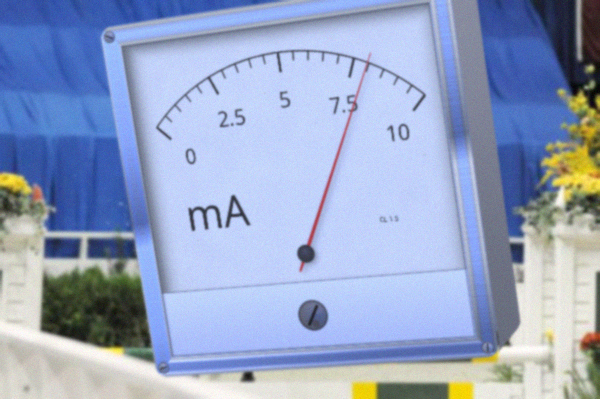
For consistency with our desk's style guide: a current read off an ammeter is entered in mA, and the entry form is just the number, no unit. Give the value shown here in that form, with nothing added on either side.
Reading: 8
